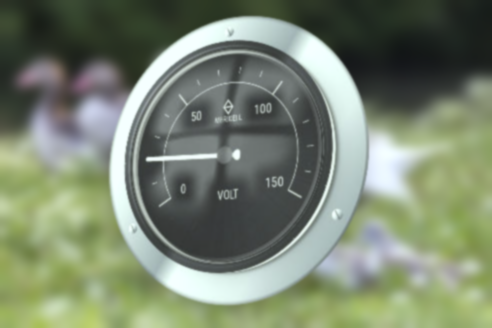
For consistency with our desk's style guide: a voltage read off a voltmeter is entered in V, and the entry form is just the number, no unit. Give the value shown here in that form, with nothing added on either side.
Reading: 20
